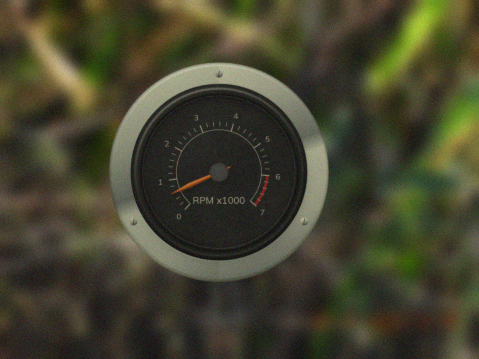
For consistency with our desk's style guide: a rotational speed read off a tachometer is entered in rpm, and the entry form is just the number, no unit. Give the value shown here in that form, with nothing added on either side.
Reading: 600
